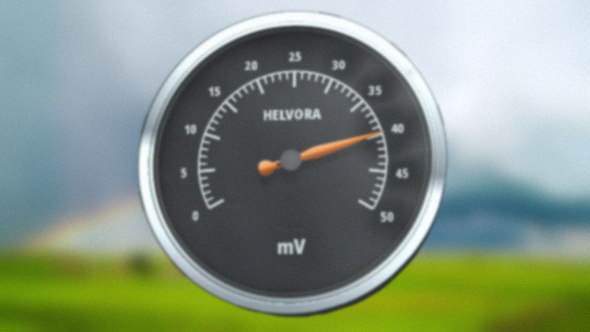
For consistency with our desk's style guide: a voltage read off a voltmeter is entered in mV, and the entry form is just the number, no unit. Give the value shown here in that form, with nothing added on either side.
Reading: 40
